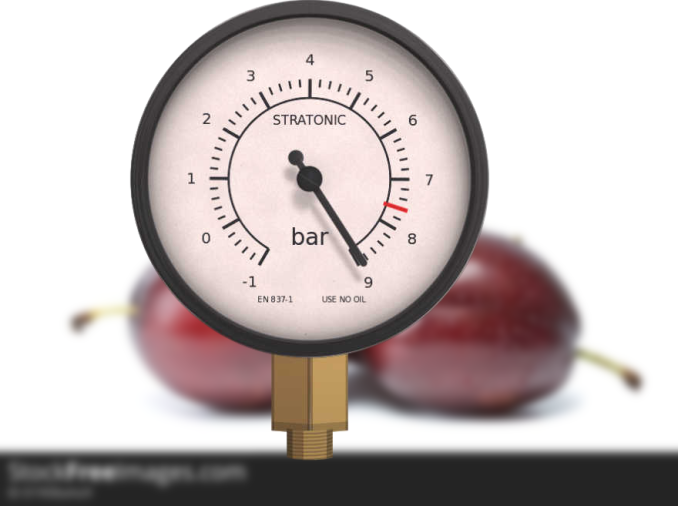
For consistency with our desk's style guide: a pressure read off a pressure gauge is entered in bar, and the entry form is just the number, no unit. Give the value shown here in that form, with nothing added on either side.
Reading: 8.9
